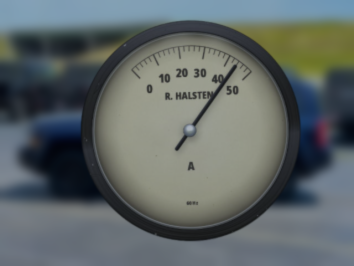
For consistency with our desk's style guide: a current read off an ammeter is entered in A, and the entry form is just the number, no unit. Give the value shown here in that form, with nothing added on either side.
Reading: 44
